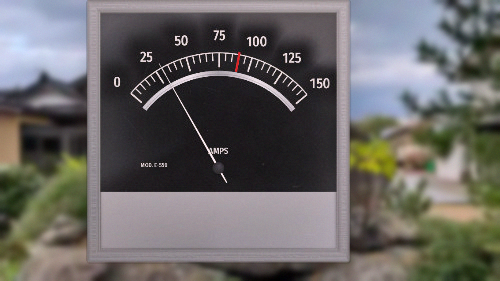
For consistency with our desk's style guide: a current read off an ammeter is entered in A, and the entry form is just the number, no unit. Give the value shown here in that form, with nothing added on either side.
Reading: 30
